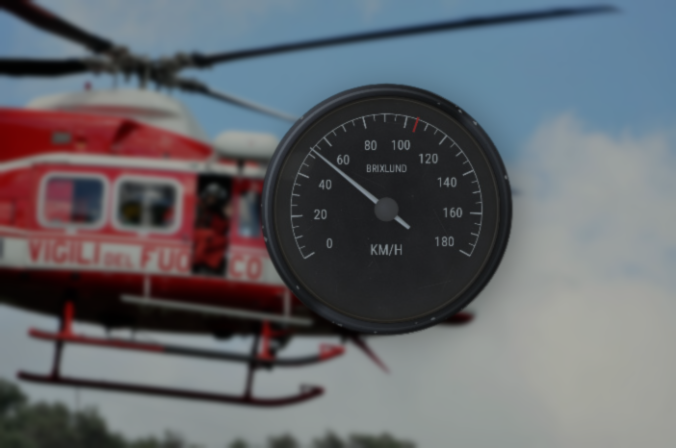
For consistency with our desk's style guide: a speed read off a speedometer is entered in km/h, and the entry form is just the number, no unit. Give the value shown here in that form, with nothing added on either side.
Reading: 52.5
